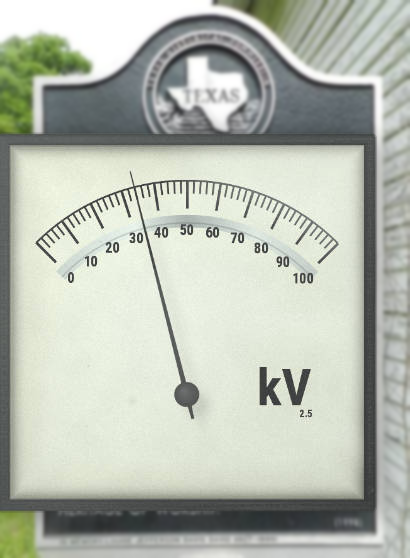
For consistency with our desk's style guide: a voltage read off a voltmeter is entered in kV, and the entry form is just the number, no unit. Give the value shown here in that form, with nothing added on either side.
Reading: 34
